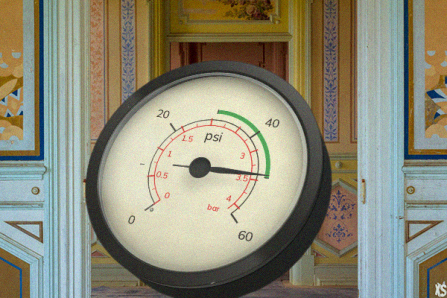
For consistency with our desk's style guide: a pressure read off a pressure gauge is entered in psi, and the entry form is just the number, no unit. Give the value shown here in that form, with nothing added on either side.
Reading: 50
